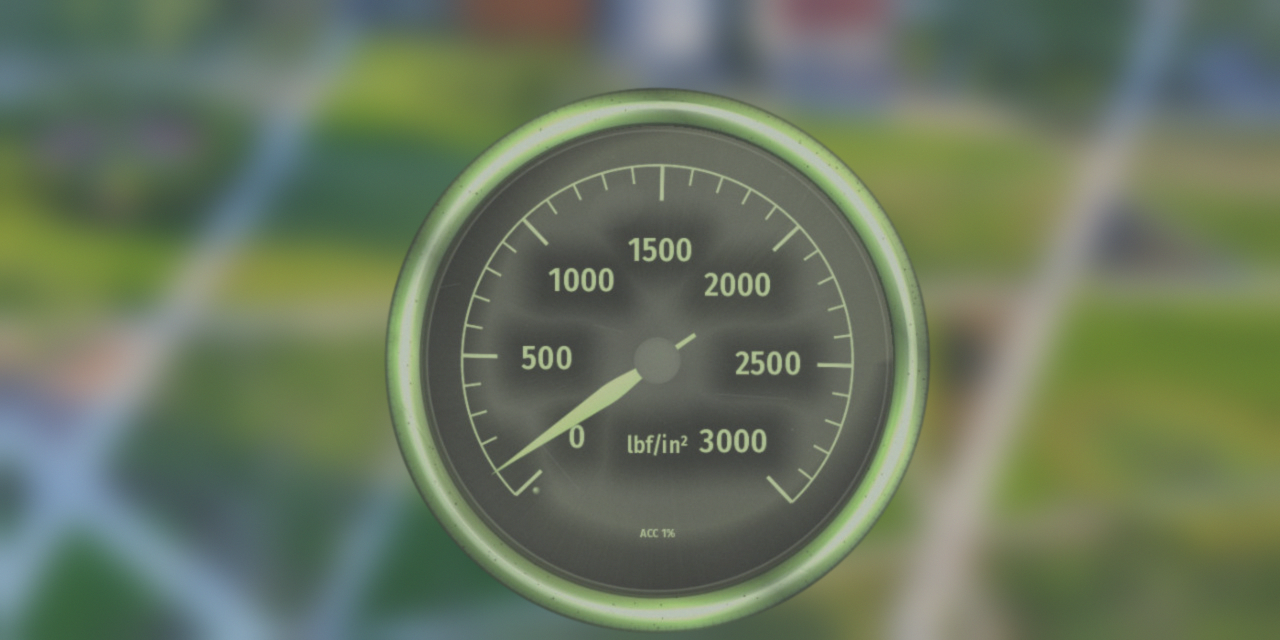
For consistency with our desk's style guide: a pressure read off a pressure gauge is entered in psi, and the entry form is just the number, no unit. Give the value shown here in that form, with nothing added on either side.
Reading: 100
